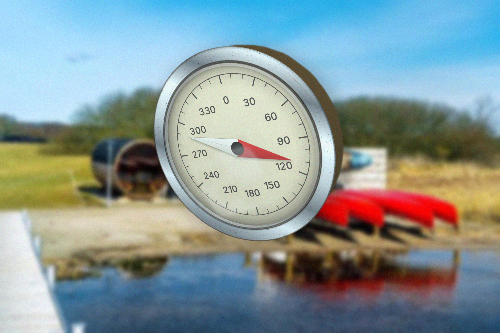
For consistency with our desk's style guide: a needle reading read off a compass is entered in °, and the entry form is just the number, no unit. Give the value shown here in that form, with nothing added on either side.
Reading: 110
